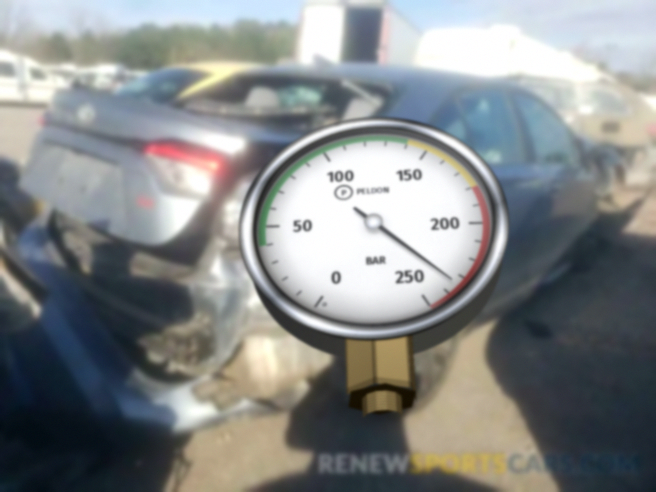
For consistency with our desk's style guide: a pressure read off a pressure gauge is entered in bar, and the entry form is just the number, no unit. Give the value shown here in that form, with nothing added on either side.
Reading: 235
